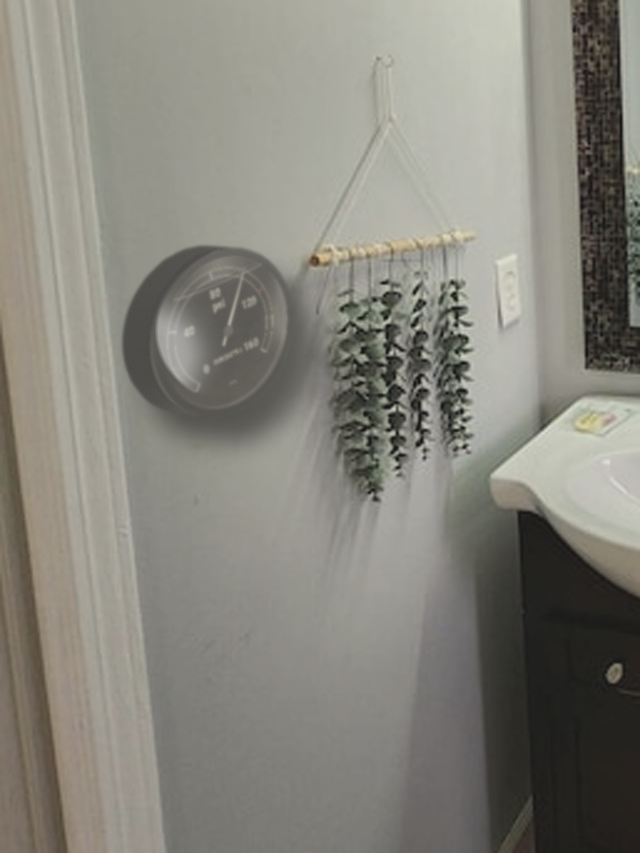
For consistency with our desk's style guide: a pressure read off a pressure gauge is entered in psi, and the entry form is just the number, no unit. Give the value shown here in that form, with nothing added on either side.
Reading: 100
